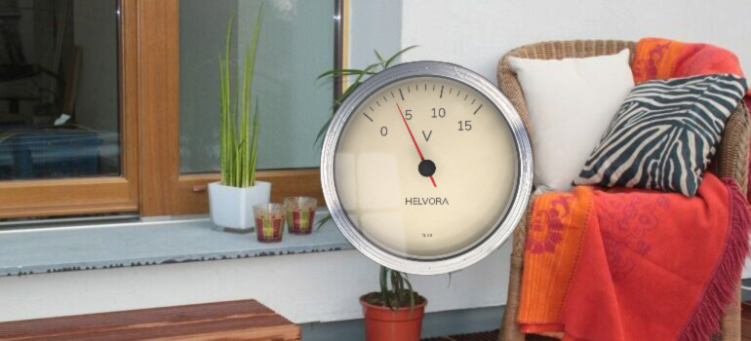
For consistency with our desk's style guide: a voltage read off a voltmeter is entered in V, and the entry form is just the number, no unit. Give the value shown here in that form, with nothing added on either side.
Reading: 4
